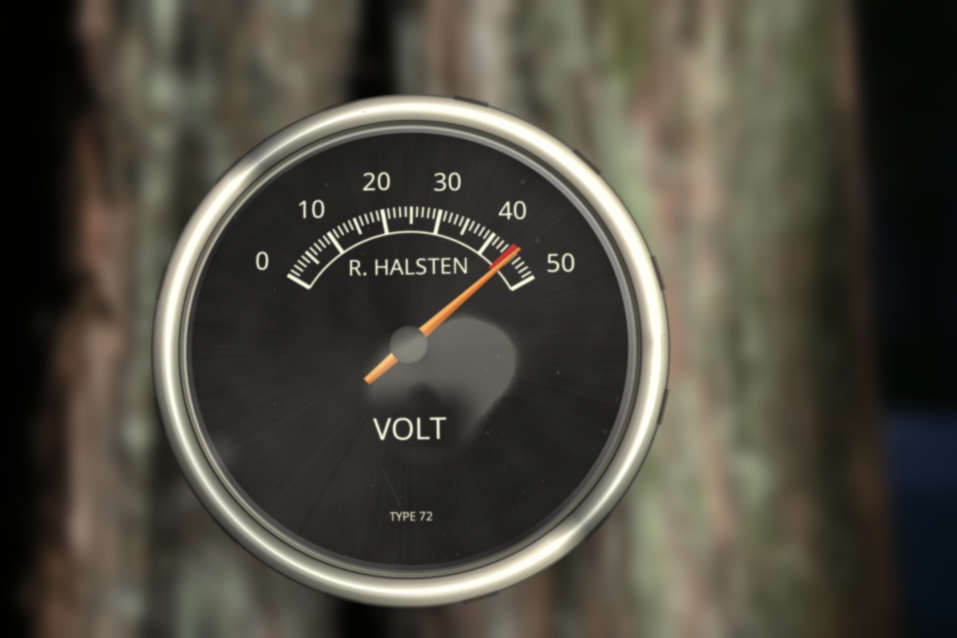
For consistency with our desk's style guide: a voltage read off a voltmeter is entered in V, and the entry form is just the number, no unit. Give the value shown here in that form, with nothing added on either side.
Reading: 45
